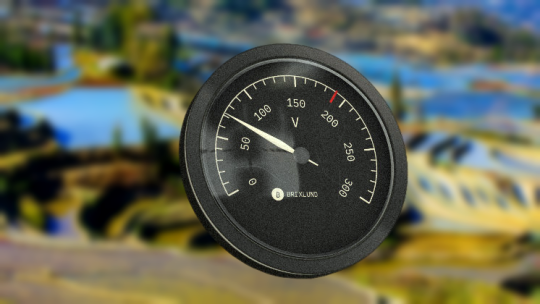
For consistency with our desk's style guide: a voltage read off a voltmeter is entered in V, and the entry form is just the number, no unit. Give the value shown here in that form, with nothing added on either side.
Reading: 70
